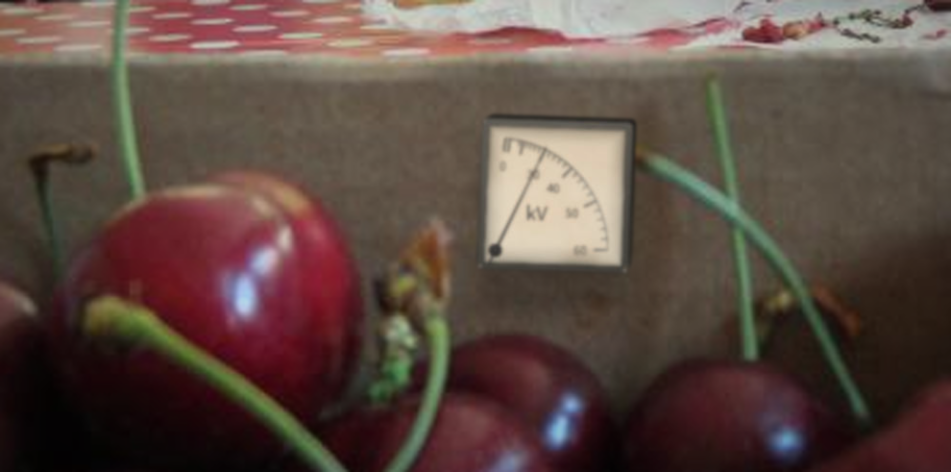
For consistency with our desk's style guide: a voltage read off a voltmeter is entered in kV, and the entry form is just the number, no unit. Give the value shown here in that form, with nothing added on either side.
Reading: 30
